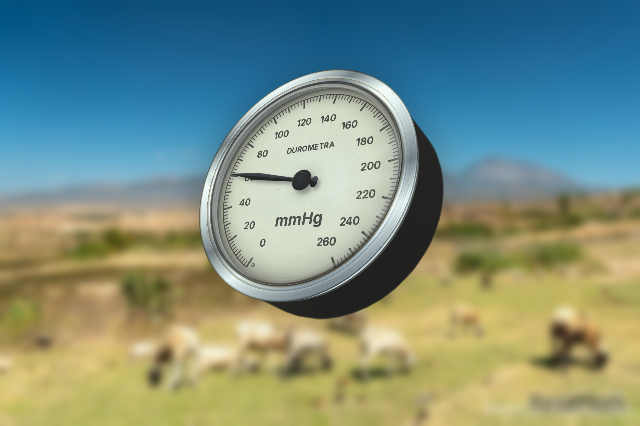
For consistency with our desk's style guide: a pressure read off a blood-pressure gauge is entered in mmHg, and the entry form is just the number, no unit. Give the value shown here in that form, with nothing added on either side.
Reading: 60
